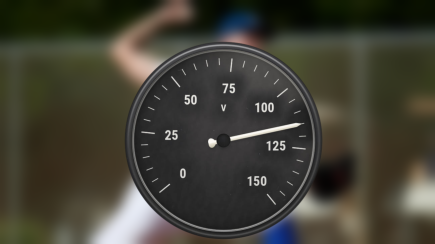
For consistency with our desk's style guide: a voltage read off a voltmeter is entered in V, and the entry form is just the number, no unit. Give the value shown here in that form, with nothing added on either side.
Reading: 115
